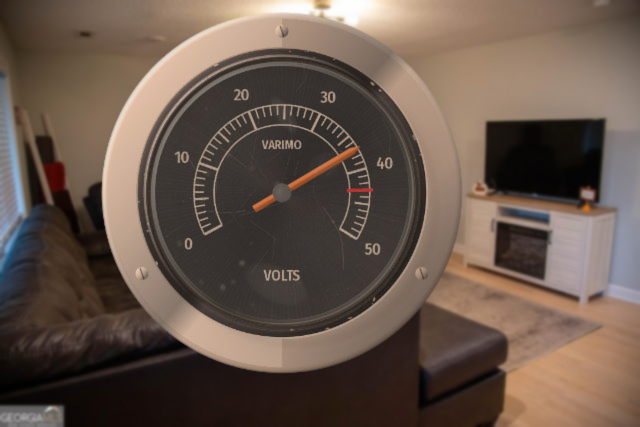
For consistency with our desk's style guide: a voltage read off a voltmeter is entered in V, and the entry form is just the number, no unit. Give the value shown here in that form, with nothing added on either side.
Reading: 37
